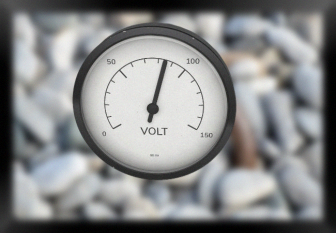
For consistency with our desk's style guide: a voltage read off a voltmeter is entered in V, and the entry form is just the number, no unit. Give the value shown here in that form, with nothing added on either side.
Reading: 85
